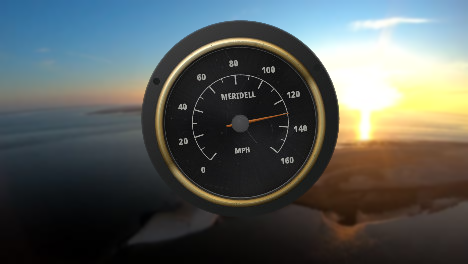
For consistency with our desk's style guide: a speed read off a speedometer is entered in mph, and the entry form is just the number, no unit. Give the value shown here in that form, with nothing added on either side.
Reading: 130
